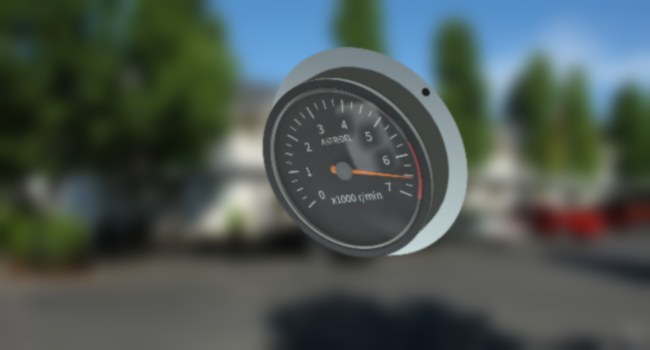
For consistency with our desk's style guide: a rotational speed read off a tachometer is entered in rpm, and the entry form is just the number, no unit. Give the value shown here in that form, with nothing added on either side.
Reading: 6500
